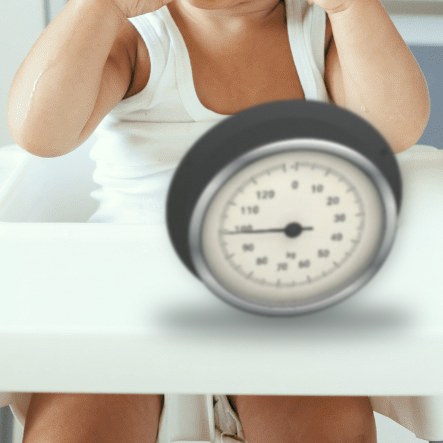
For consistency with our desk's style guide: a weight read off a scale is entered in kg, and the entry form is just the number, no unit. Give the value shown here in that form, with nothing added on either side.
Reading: 100
